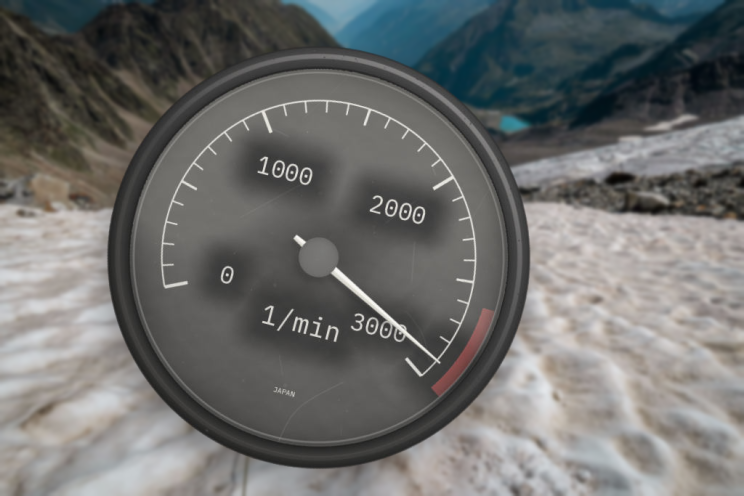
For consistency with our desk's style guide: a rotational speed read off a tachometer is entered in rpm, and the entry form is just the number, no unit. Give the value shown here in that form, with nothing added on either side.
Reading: 2900
